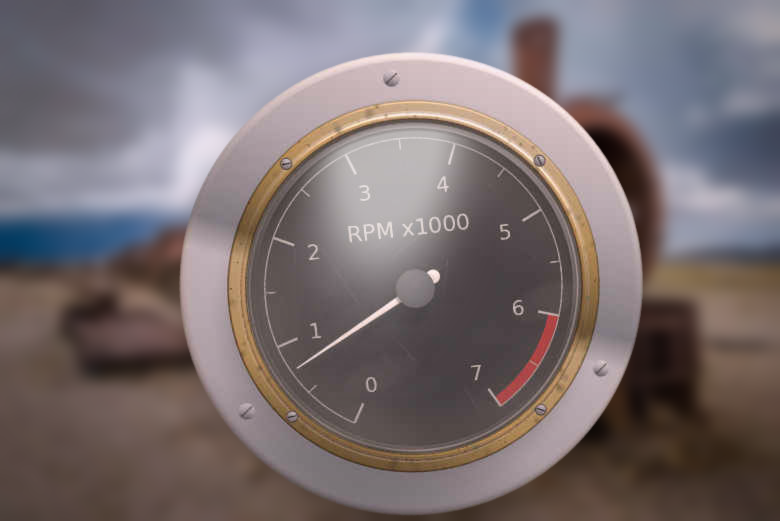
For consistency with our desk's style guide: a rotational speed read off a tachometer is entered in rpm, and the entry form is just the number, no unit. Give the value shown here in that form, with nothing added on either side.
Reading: 750
